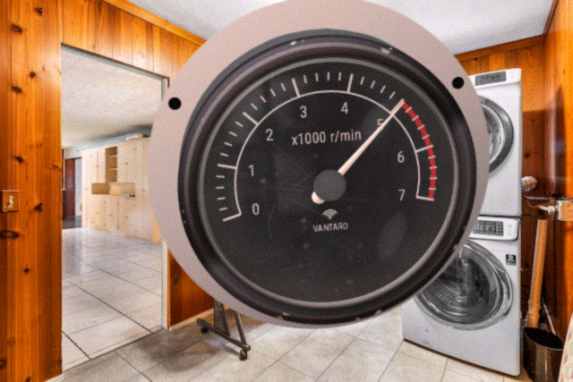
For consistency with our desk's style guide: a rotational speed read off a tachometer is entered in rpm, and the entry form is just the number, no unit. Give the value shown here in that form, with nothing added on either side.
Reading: 5000
